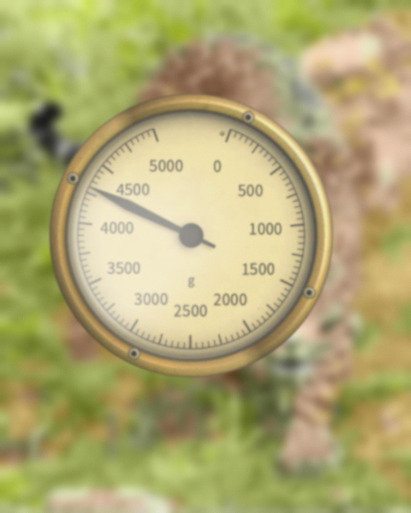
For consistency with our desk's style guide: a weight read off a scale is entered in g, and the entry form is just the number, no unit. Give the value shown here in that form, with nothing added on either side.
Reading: 4300
